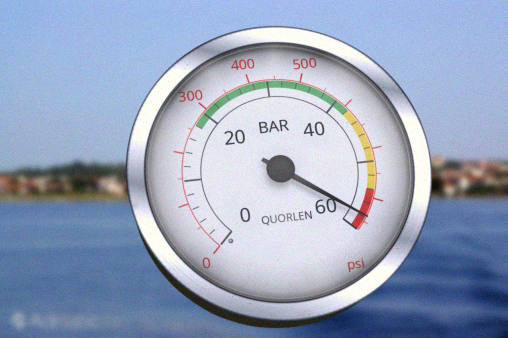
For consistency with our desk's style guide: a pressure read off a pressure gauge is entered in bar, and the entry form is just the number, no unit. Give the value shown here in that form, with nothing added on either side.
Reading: 58
